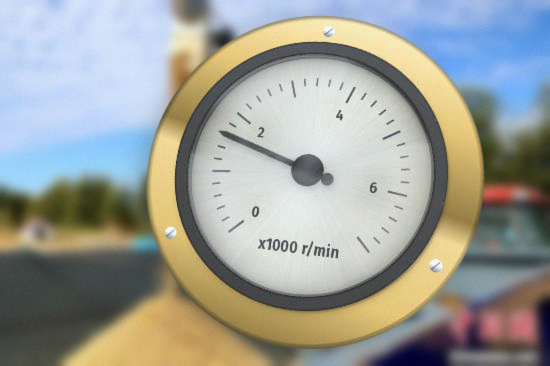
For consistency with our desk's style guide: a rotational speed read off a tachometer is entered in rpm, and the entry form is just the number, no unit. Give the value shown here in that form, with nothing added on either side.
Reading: 1600
